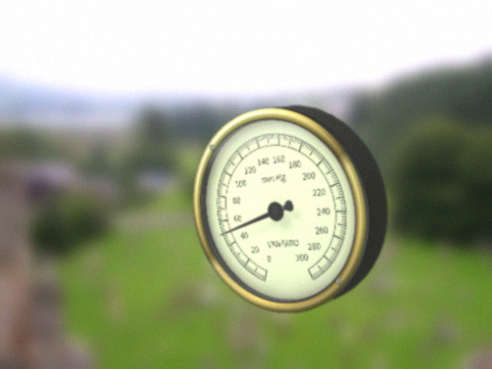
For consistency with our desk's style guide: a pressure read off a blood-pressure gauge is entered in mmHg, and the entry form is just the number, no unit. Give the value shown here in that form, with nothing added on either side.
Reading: 50
